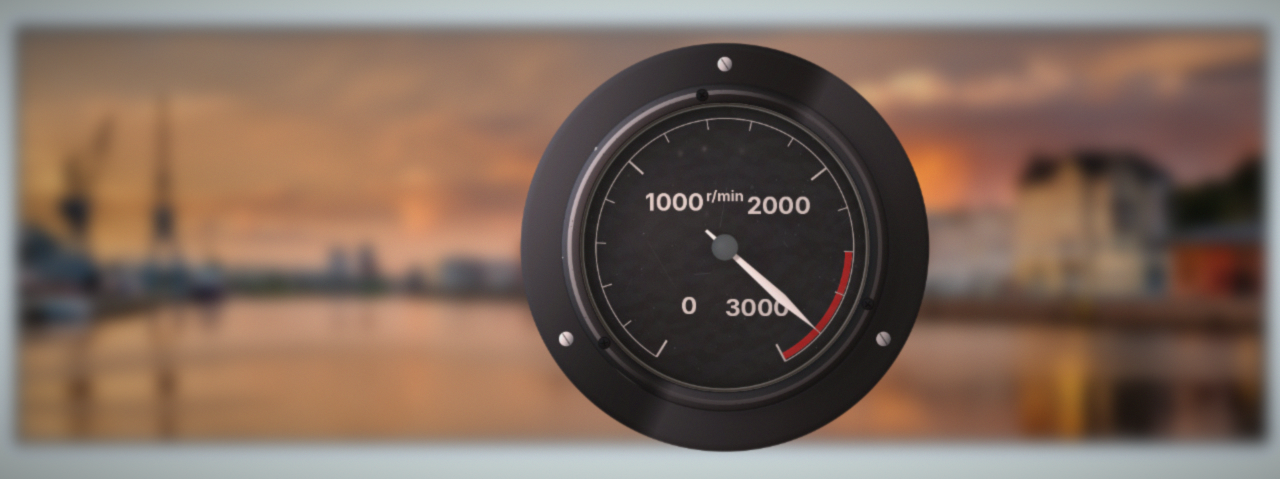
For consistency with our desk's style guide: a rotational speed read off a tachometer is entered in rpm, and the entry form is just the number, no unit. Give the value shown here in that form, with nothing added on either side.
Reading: 2800
